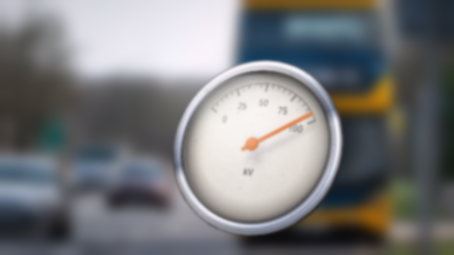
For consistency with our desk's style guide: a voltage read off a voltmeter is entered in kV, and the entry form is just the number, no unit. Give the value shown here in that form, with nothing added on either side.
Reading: 95
